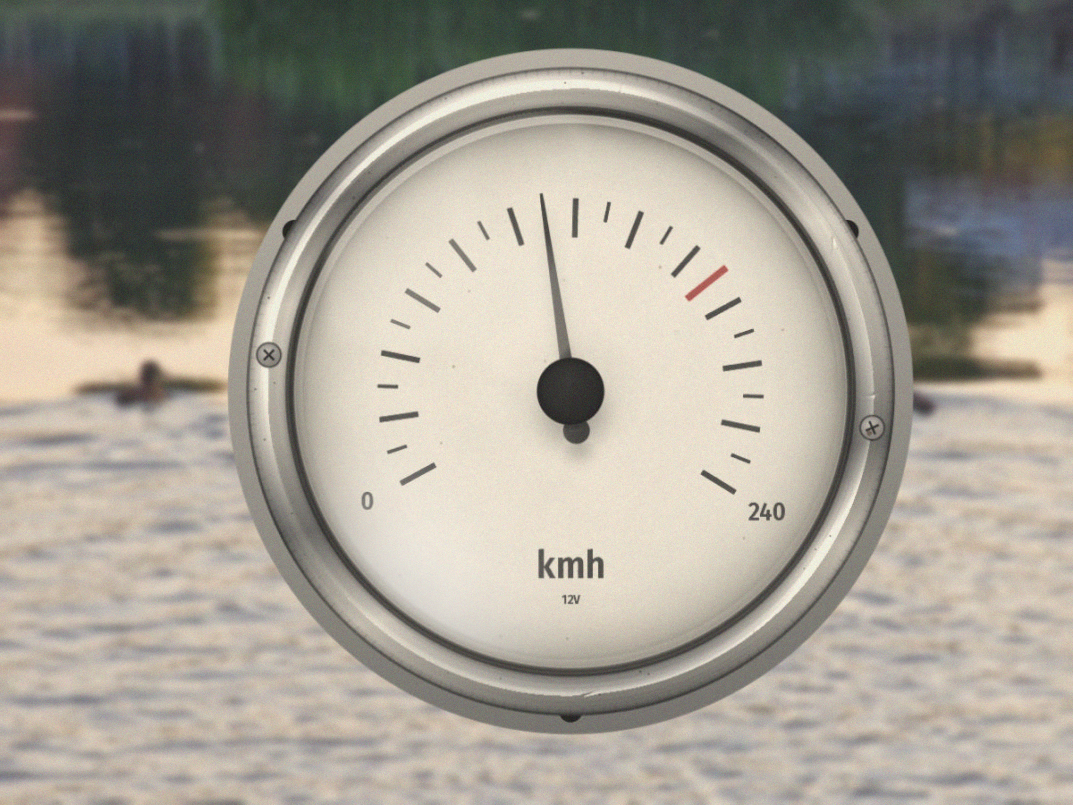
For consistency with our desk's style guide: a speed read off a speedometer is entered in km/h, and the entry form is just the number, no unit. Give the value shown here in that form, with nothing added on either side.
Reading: 110
